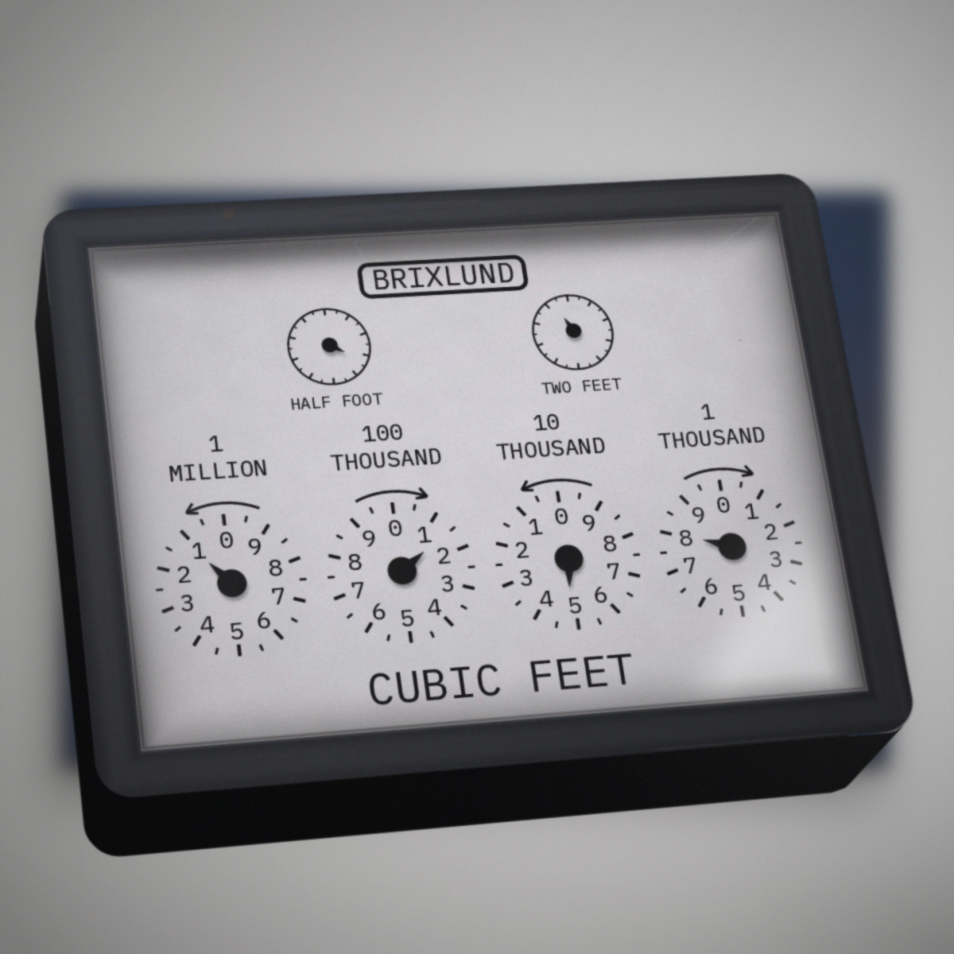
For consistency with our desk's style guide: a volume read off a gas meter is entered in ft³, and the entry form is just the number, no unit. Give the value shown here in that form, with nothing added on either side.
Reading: 114800
